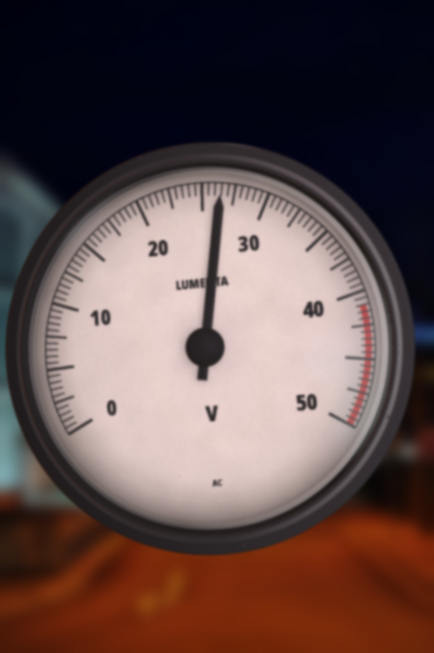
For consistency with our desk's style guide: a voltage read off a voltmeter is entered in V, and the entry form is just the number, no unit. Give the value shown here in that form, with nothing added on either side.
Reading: 26.5
